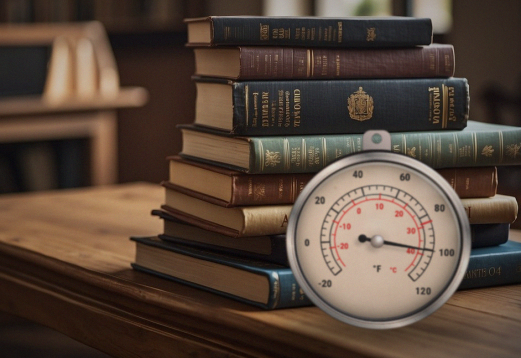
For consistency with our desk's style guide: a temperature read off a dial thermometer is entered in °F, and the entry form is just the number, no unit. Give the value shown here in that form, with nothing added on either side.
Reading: 100
